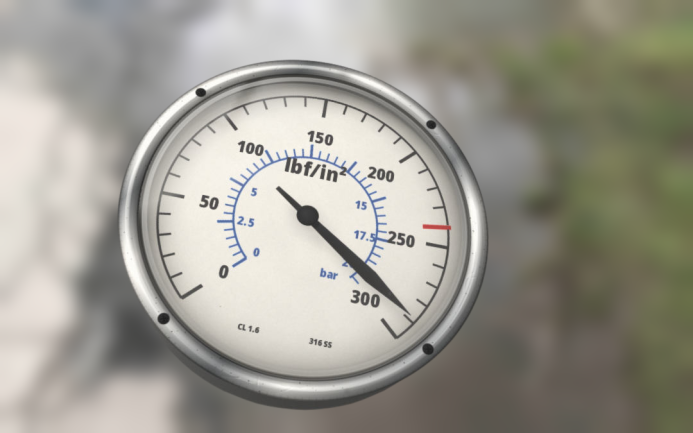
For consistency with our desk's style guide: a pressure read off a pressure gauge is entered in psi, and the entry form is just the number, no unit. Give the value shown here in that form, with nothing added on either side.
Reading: 290
